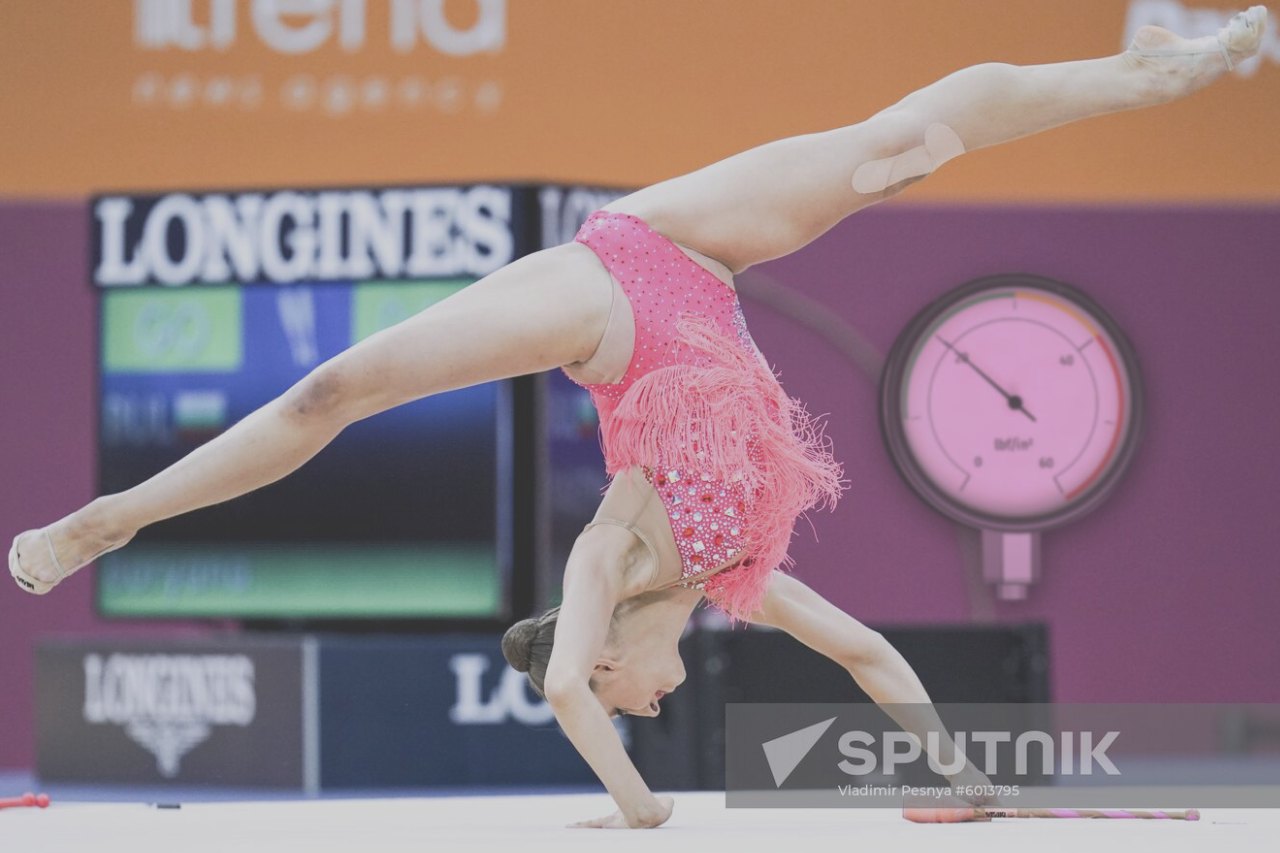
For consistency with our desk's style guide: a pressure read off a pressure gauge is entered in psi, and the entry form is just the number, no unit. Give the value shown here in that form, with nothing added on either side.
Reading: 20
